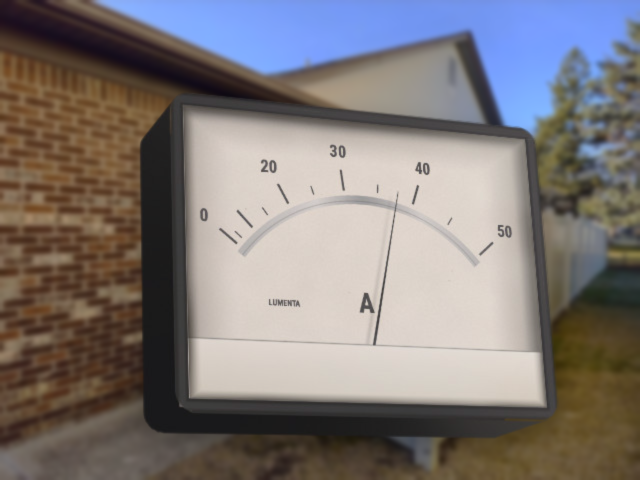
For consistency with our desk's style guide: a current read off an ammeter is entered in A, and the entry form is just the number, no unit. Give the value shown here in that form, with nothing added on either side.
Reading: 37.5
